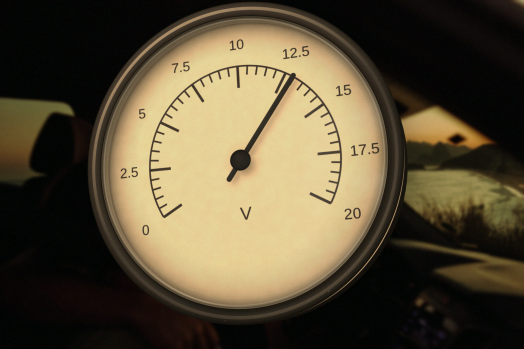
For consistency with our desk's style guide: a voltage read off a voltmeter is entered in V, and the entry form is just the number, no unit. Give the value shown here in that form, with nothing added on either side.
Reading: 13
